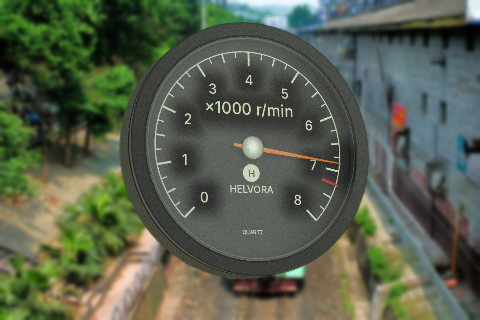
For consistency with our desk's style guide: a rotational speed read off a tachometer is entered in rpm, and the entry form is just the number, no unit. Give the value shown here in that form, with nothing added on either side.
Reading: 6875
